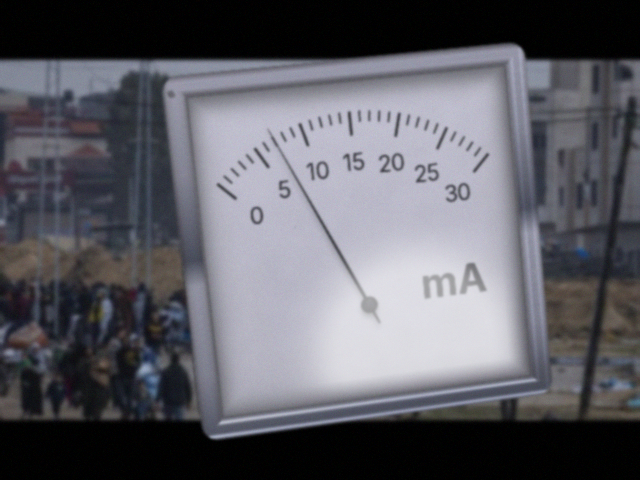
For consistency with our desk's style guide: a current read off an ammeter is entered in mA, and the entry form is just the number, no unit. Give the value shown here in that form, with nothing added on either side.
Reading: 7
